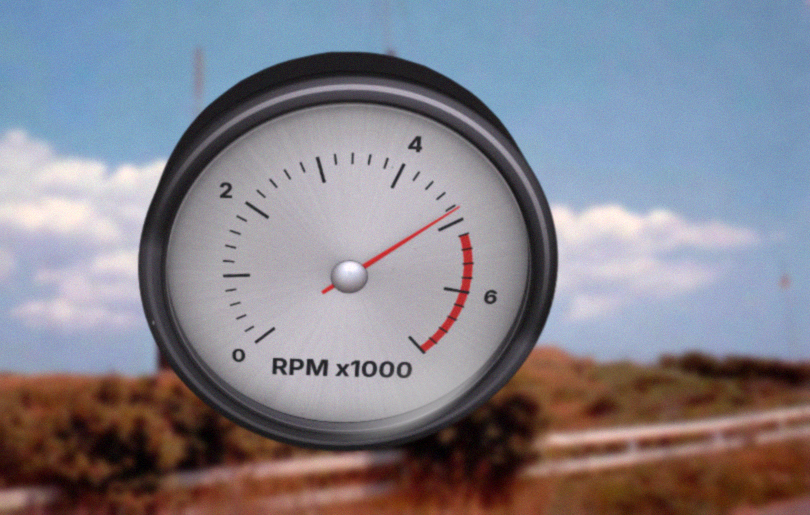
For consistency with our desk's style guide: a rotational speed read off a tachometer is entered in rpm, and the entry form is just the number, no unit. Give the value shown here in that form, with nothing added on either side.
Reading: 4800
